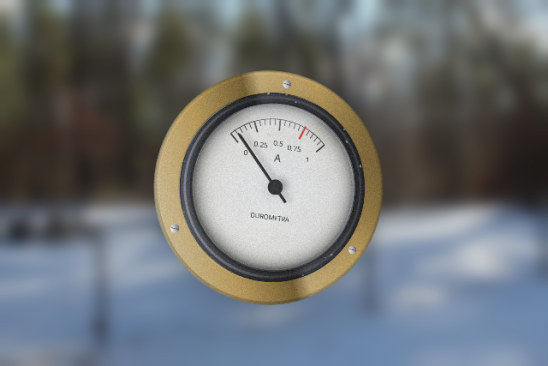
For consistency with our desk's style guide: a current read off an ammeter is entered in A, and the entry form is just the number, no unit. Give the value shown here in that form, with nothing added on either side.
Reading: 0.05
